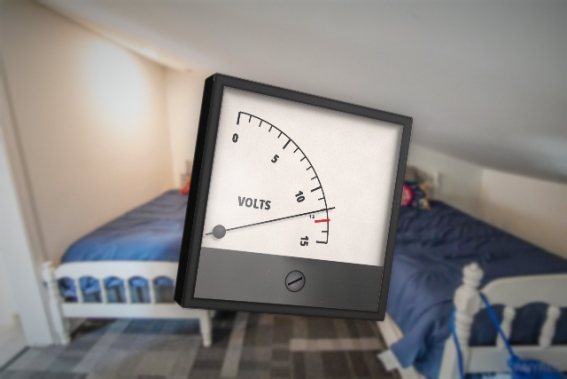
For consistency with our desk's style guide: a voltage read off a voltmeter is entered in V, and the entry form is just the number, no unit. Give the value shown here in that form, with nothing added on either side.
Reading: 12
